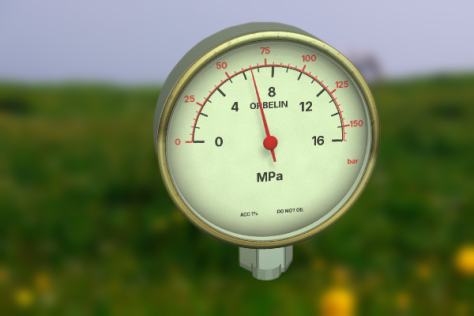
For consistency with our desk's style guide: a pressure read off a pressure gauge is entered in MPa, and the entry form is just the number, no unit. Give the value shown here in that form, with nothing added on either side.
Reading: 6.5
